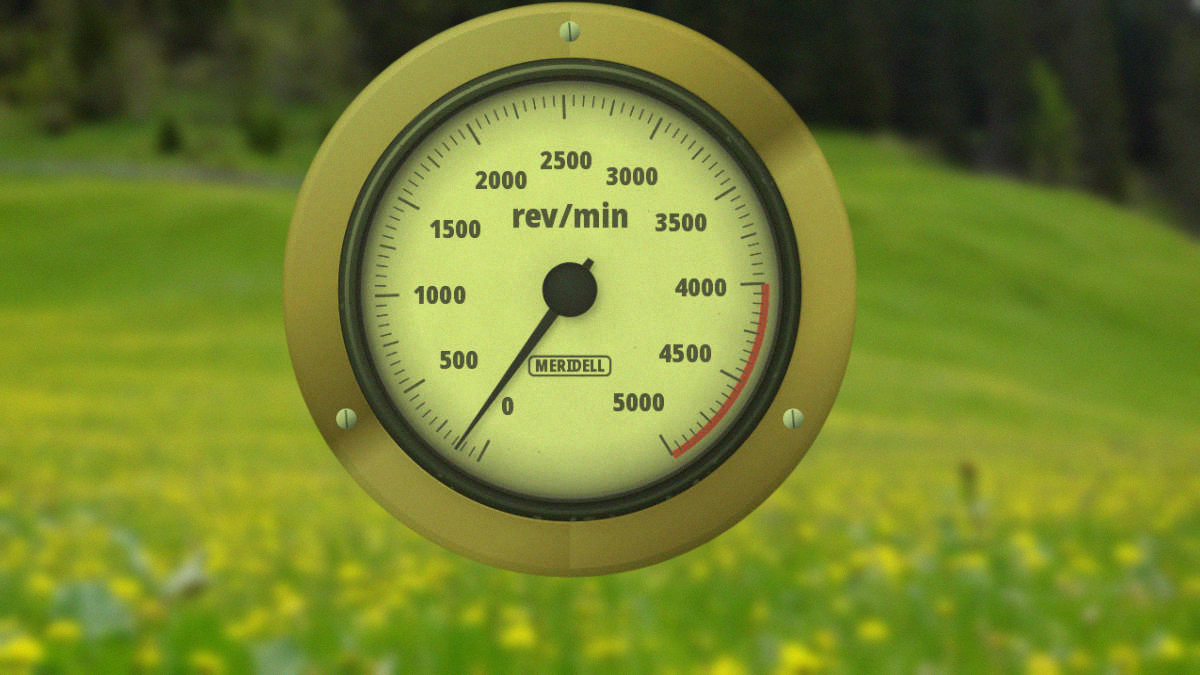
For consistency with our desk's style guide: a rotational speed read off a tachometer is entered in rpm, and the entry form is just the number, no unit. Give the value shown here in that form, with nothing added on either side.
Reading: 125
